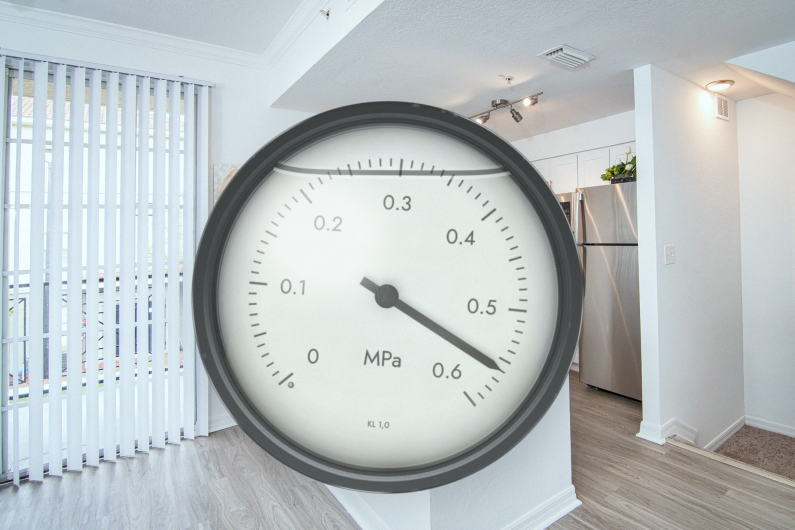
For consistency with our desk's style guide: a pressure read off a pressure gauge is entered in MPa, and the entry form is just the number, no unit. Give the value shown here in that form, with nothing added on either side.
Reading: 0.56
